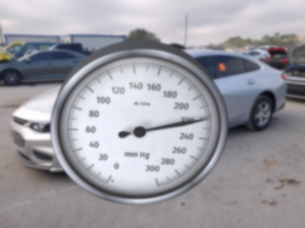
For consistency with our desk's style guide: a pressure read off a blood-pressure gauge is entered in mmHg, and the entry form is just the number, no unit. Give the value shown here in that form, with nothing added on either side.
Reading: 220
